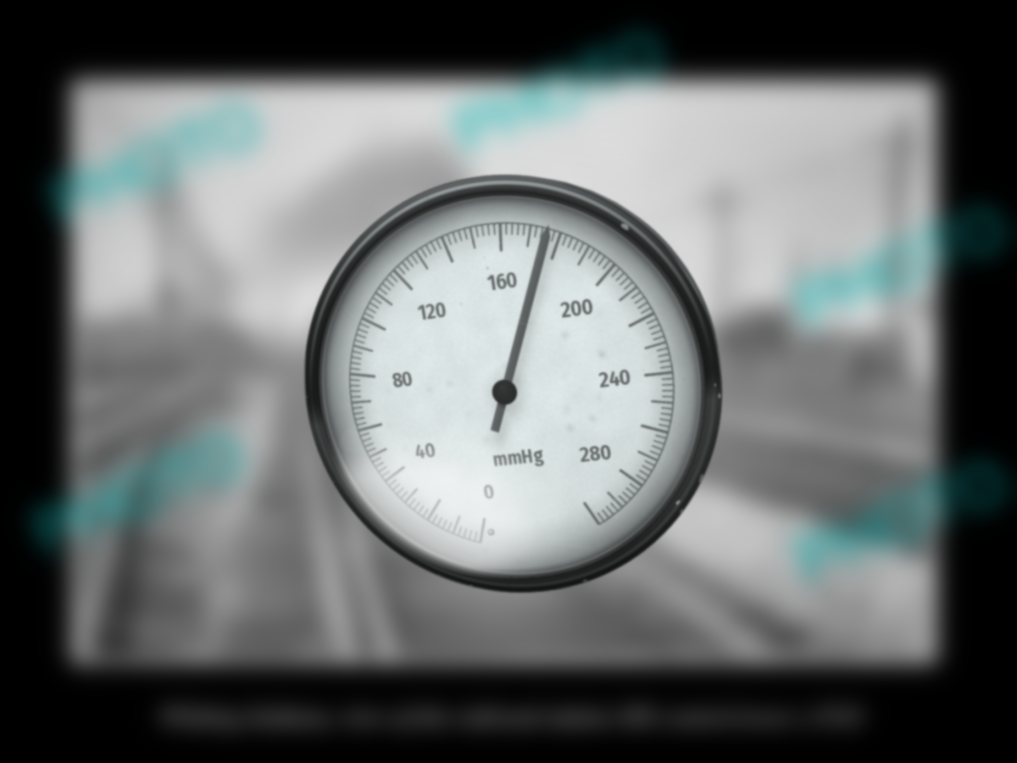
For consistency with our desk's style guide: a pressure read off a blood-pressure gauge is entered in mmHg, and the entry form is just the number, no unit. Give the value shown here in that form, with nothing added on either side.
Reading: 176
